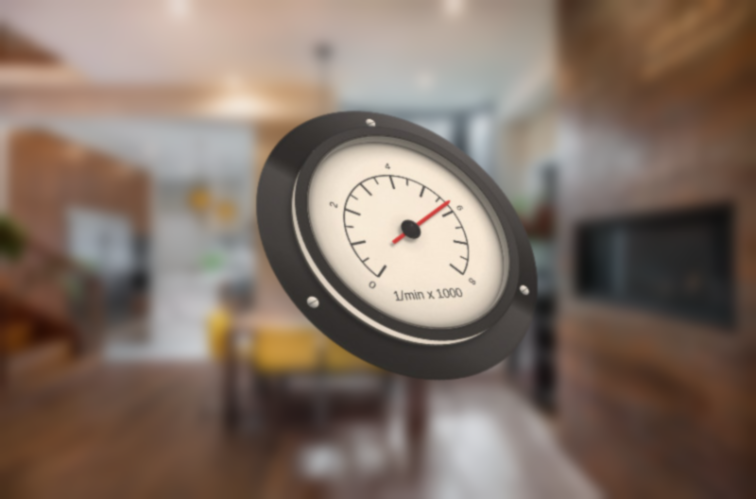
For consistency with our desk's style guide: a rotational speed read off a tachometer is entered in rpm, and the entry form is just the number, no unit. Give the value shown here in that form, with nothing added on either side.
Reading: 5750
